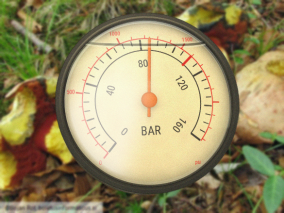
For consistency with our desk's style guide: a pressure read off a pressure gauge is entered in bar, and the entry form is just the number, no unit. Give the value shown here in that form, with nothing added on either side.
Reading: 85
